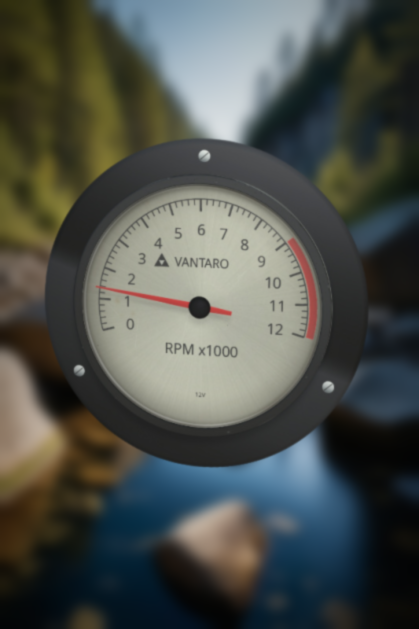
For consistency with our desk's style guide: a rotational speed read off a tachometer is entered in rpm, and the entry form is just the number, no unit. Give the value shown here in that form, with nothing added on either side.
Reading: 1400
